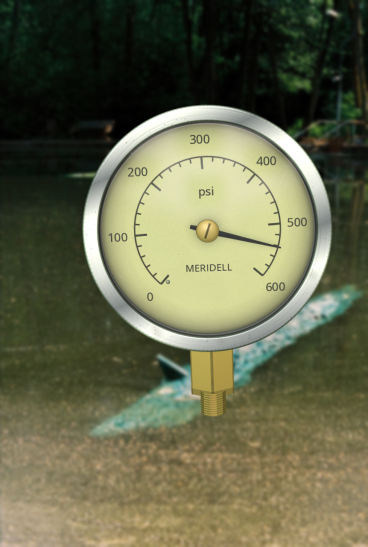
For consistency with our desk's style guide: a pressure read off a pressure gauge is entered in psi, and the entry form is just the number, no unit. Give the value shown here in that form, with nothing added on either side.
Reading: 540
